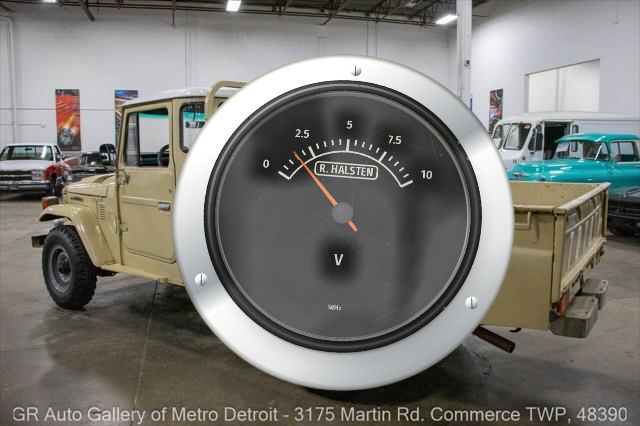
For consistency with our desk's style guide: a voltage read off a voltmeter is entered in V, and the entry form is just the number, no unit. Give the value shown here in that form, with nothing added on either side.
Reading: 1.5
